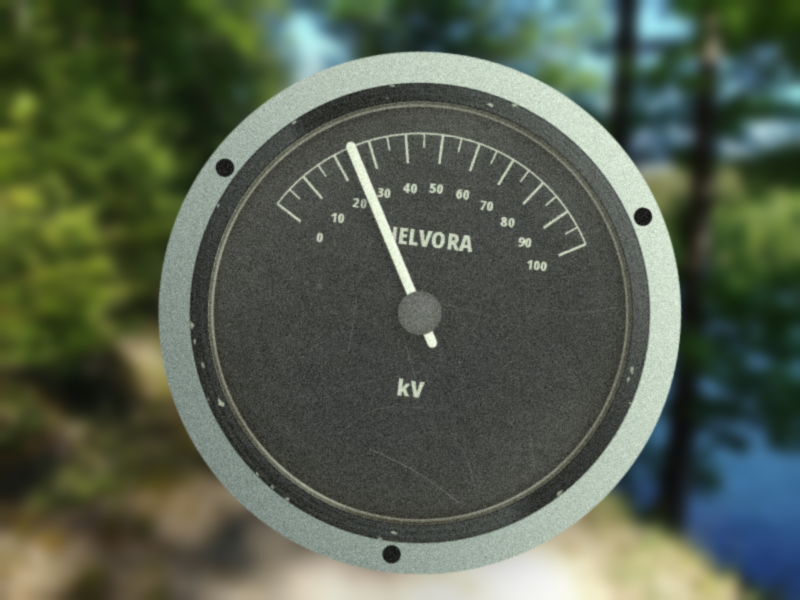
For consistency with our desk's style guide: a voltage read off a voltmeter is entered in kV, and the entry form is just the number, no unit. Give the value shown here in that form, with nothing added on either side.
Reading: 25
